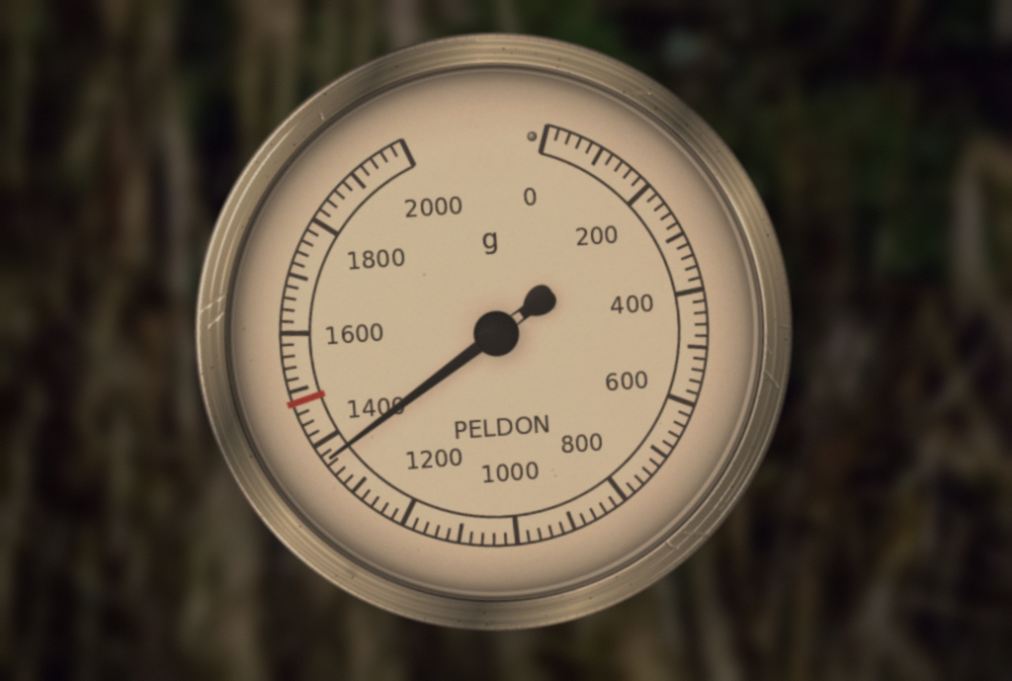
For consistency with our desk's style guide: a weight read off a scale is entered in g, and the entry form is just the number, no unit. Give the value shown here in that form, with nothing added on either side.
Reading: 1370
